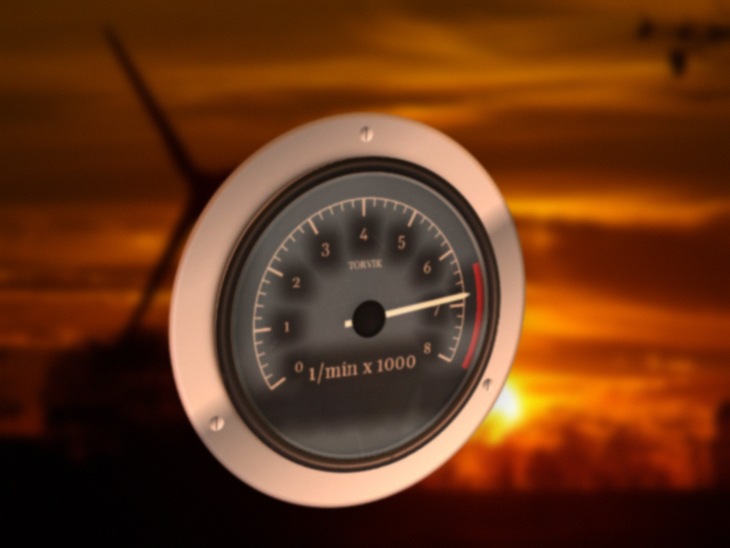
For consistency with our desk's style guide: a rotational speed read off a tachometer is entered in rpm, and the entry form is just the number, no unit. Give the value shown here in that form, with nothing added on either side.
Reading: 6800
